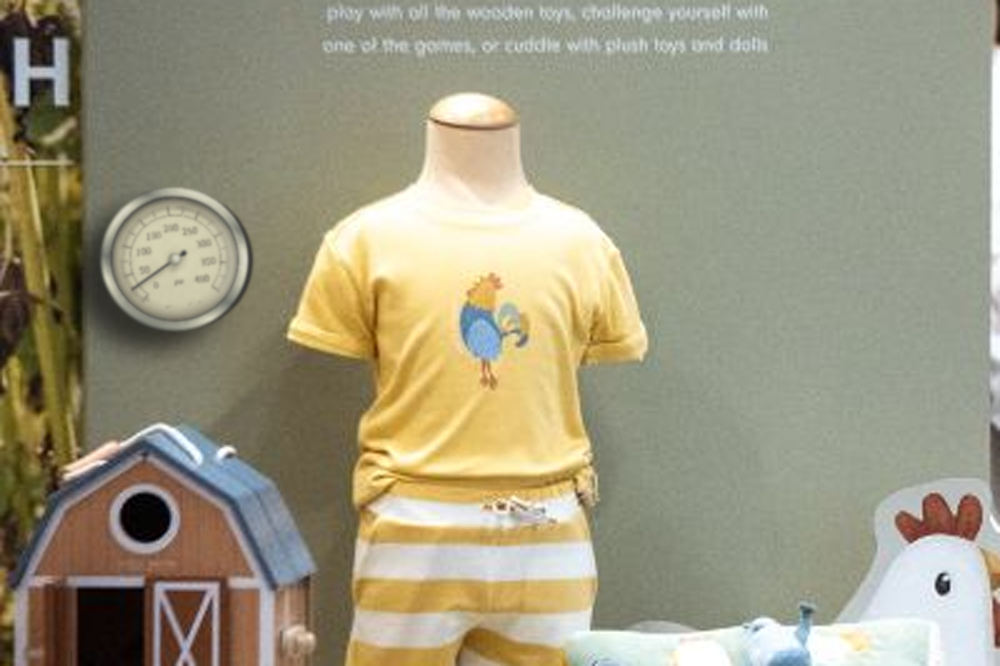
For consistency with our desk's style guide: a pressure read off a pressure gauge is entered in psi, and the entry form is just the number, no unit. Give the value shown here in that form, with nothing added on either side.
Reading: 25
